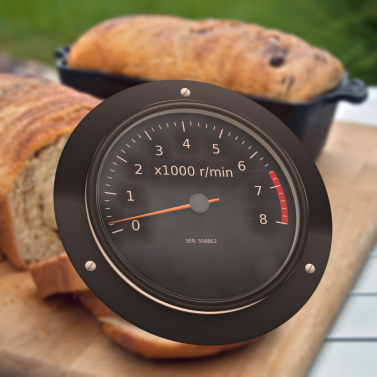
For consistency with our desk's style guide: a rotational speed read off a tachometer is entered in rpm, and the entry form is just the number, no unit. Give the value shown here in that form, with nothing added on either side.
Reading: 200
